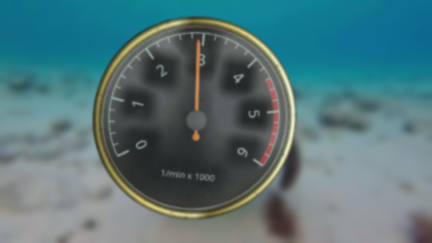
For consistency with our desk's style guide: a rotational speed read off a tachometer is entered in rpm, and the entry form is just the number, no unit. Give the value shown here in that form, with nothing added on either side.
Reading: 2900
